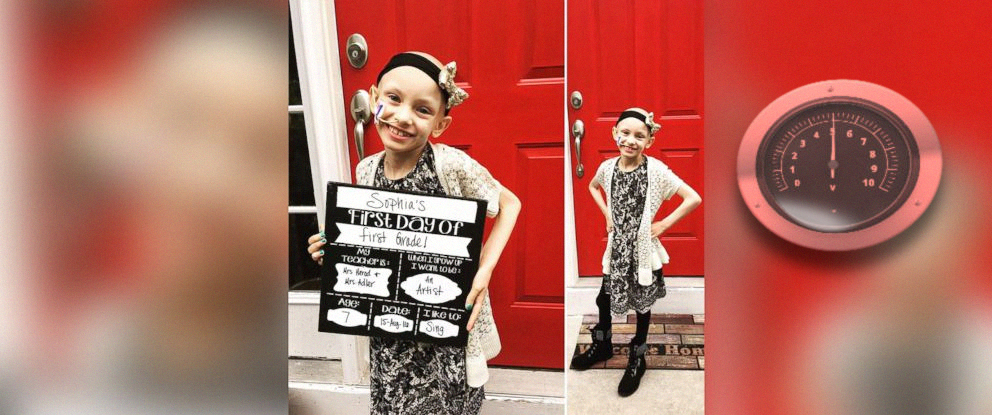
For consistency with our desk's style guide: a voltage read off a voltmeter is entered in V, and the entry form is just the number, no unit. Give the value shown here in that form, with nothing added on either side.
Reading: 5
